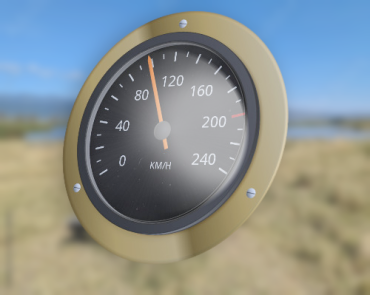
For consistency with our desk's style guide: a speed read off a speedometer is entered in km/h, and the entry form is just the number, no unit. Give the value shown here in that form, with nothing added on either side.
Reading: 100
